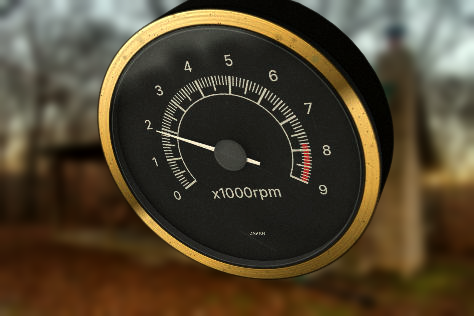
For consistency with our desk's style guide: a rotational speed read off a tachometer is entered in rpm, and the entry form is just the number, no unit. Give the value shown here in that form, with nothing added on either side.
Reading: 2000
